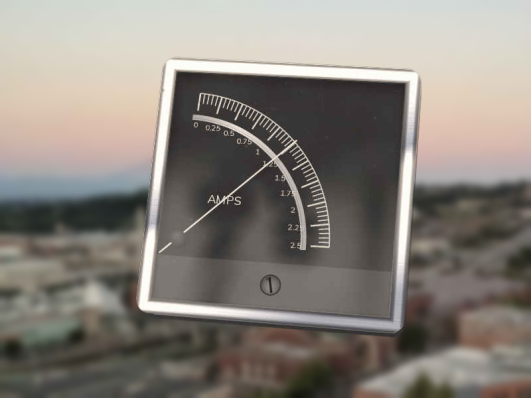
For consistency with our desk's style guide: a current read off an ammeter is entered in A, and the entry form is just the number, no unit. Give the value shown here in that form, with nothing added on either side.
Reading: 1.25
